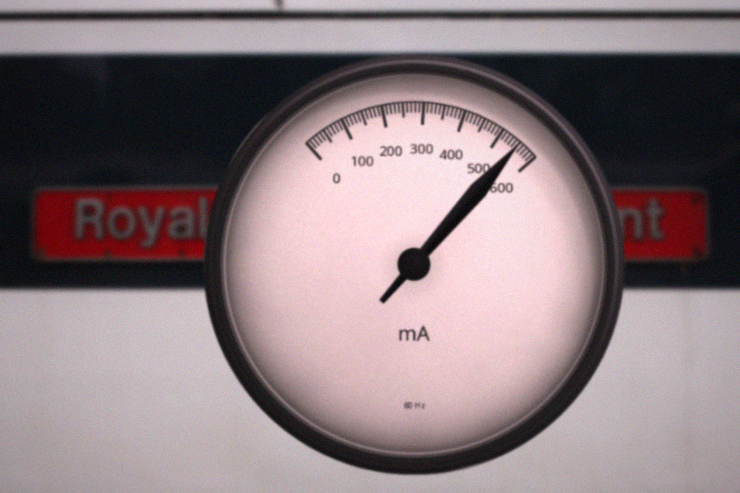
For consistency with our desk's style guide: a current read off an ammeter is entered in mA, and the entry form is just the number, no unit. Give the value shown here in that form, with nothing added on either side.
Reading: 550
